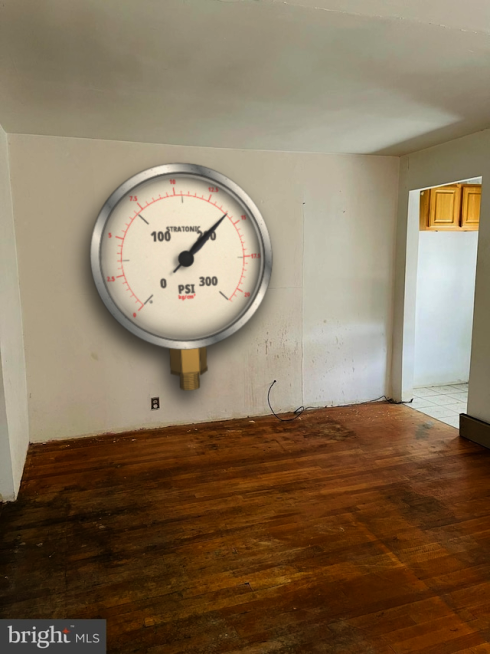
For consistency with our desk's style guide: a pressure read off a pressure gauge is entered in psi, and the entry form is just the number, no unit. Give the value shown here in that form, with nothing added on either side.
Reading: 200
